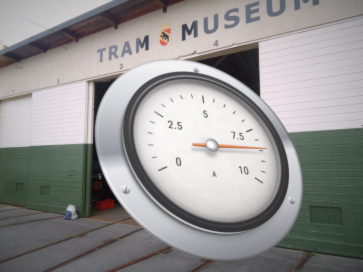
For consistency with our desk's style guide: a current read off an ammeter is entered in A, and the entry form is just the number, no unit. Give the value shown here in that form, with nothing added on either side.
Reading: 8.5
